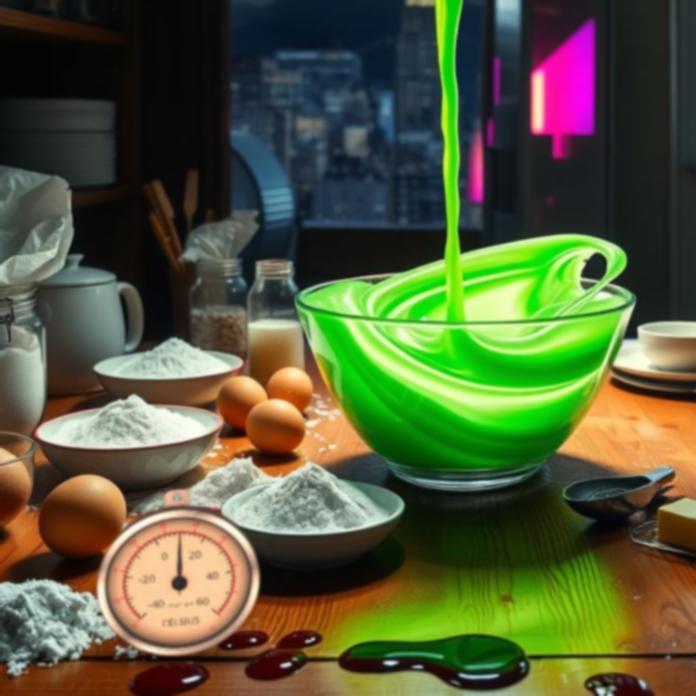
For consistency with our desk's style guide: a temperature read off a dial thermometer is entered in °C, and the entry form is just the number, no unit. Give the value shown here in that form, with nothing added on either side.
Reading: 10
